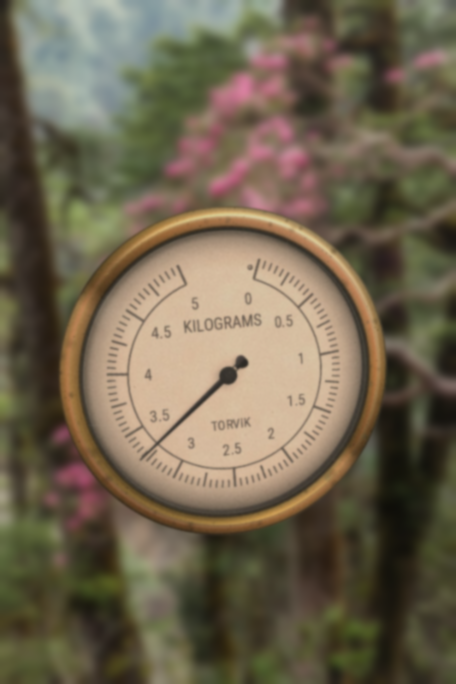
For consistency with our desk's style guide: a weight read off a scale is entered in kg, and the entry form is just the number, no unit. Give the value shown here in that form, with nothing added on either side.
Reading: 3.3
